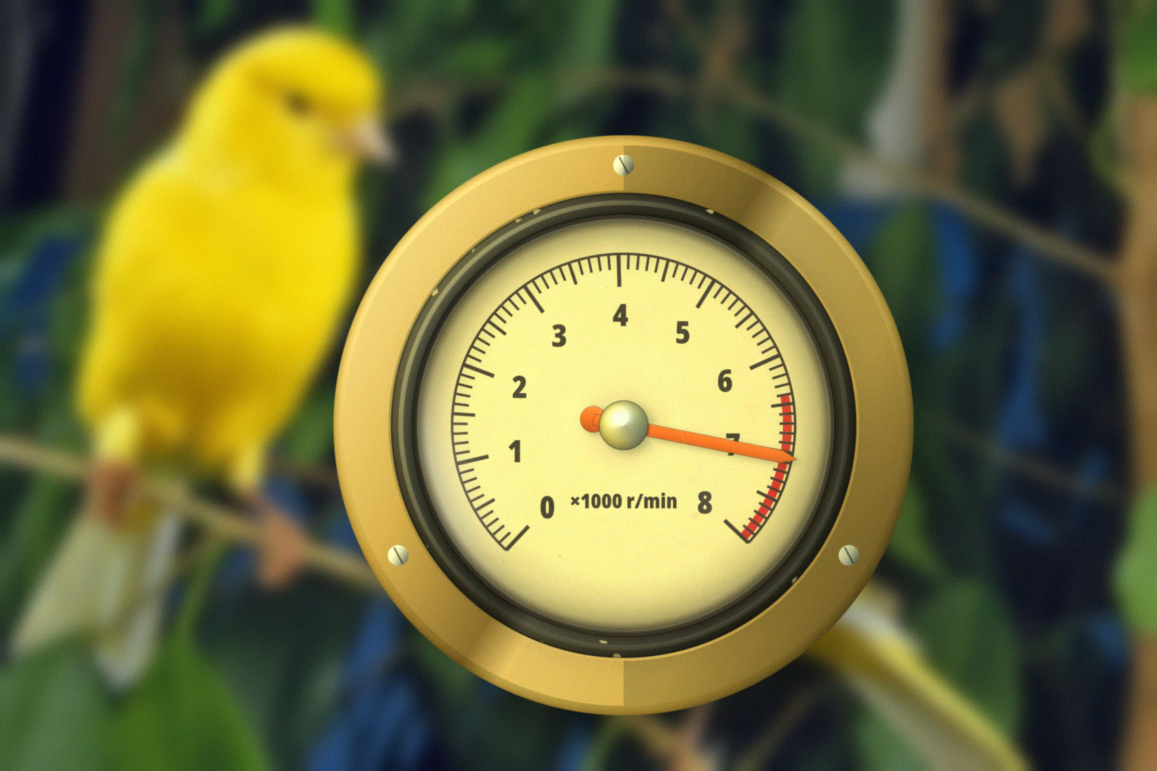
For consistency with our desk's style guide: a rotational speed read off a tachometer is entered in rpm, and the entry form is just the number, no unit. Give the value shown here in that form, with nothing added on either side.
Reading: 7050
